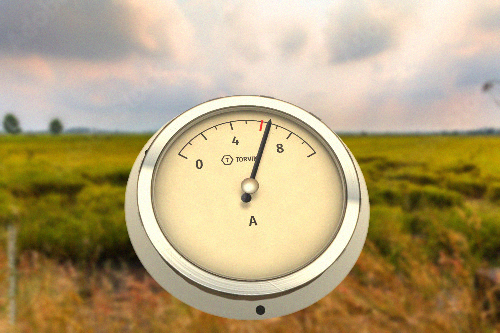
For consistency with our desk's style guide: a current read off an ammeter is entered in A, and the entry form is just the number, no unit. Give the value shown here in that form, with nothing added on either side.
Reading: 6.5
